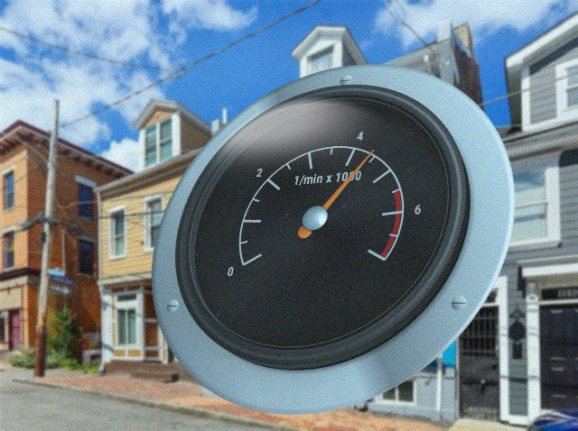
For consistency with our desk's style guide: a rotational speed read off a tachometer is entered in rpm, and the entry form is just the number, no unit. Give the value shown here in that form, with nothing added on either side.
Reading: 4500
